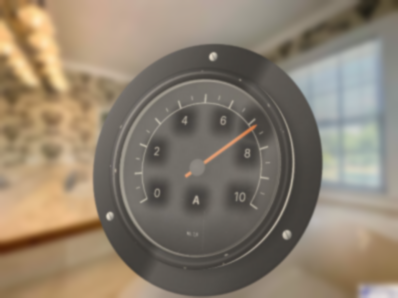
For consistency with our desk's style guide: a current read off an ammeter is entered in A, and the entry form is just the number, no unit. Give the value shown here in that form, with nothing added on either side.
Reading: 7.25
